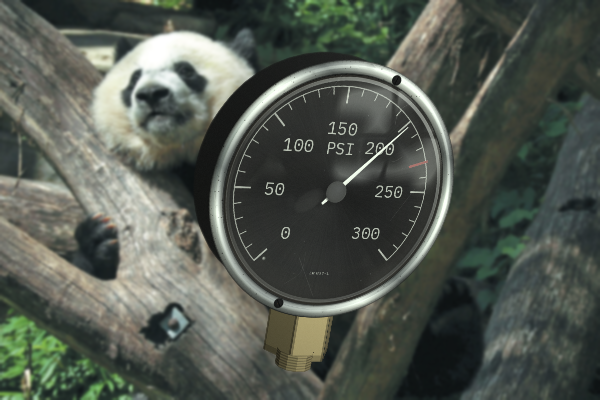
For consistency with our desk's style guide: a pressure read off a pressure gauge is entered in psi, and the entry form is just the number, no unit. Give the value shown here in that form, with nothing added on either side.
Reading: 200
